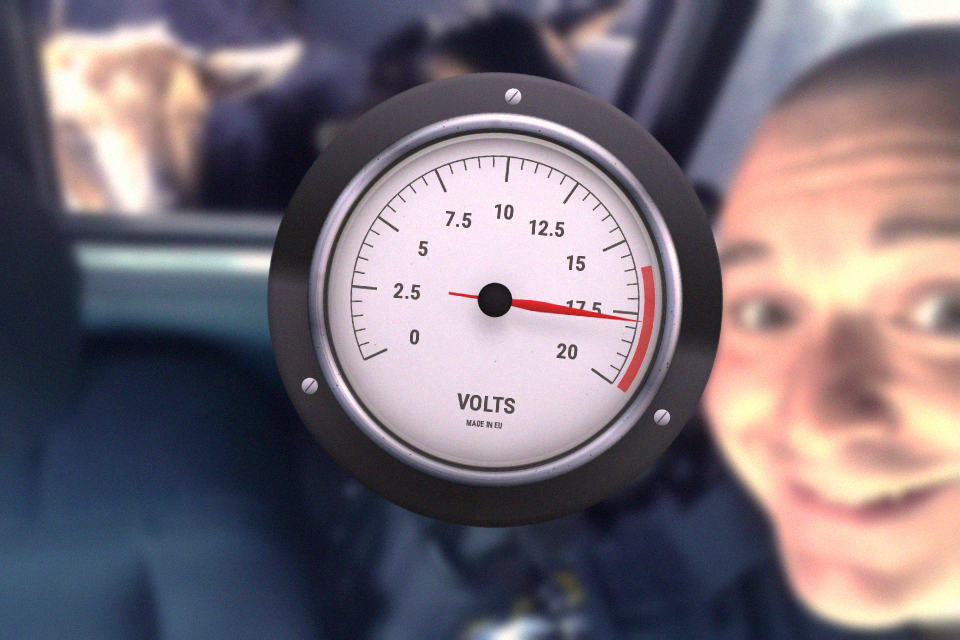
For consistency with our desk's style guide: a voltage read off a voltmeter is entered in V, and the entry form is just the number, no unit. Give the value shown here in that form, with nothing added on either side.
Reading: 17.75
